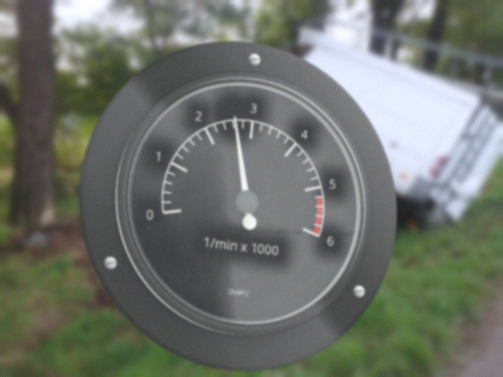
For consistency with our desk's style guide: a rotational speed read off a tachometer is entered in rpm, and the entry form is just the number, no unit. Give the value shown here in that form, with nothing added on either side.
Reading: 2600
